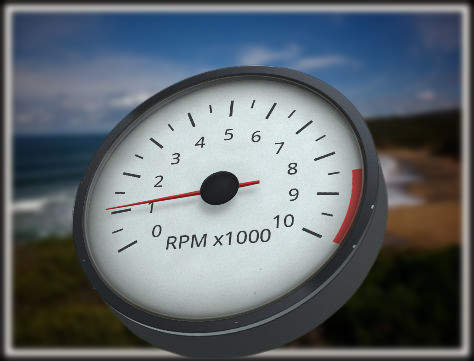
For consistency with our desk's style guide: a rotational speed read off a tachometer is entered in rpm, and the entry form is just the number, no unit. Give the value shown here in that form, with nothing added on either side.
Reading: 1000
